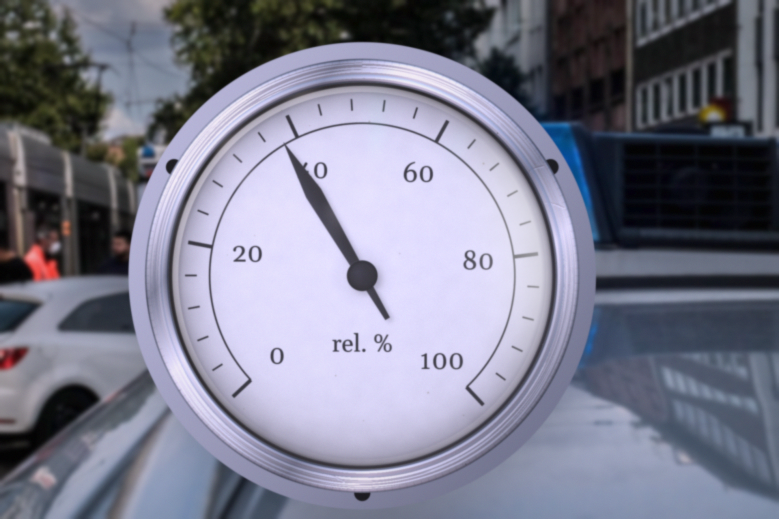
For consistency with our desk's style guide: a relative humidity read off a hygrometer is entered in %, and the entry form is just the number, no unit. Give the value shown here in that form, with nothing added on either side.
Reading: 38
